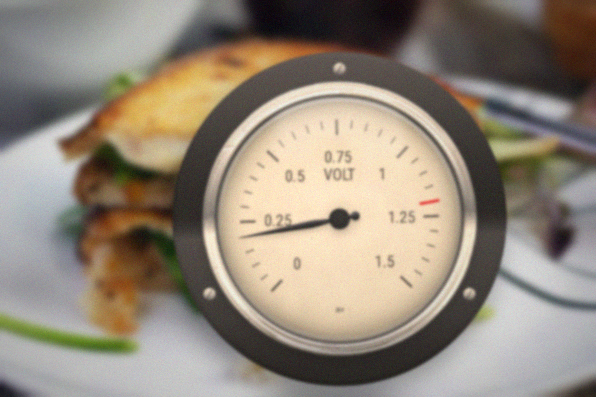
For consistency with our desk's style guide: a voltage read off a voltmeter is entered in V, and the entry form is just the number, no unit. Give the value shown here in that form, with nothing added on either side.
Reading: 0.2
